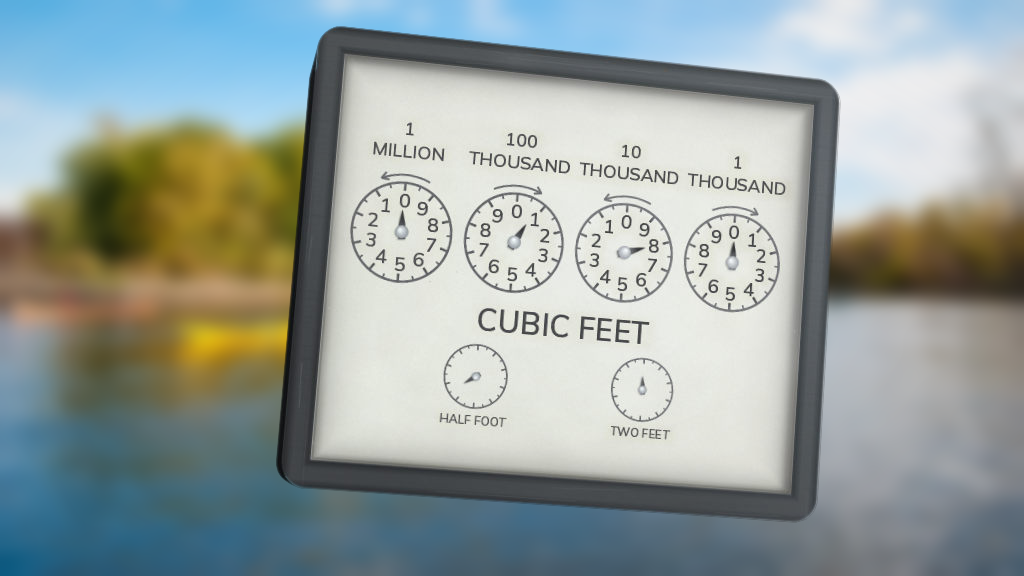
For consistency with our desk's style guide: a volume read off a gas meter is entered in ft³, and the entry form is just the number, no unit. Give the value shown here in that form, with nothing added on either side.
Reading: 8000
